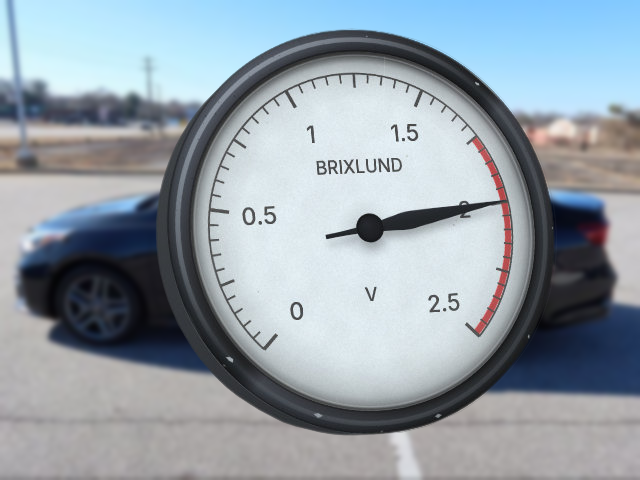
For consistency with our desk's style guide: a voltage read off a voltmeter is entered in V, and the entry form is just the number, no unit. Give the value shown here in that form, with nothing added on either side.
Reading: 2
